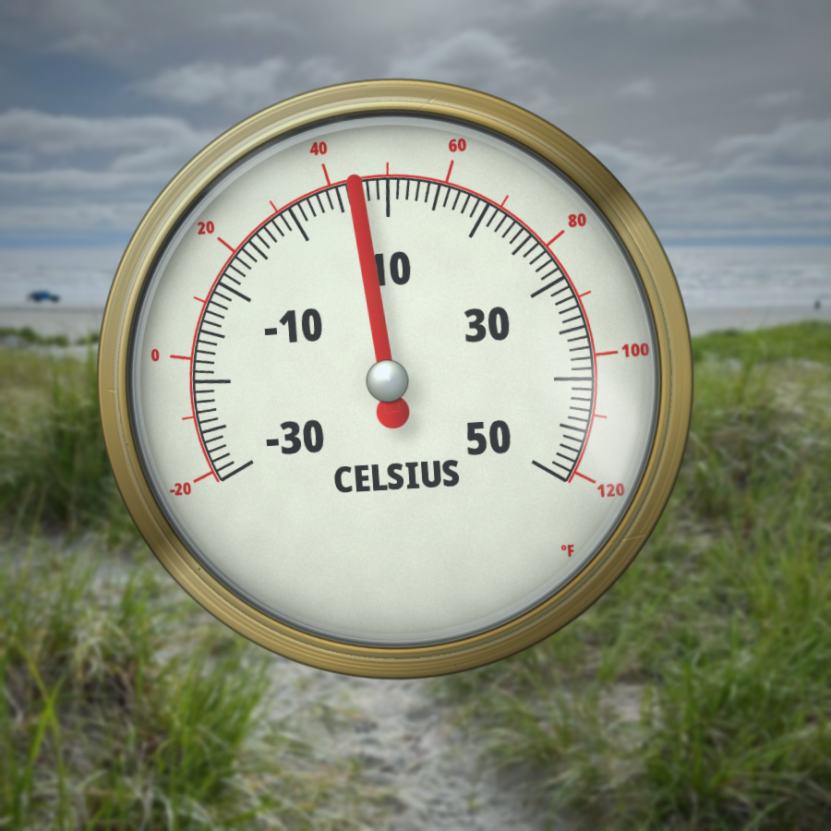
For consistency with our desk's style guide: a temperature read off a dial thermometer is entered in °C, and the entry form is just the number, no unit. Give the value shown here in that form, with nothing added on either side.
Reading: 7
